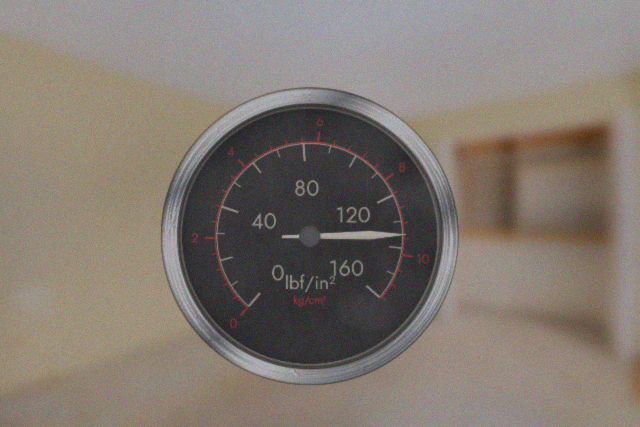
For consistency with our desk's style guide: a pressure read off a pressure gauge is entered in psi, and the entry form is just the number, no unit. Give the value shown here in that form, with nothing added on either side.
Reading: 135
